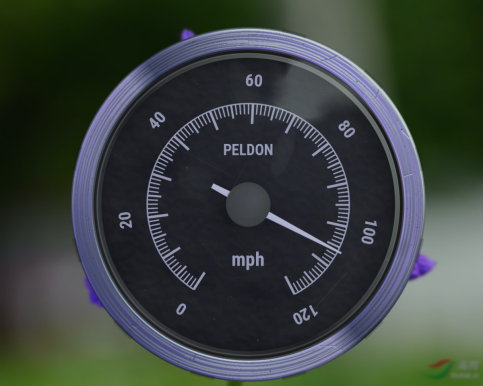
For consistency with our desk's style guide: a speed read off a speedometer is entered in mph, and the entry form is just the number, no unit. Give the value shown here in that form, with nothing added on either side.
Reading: 106
